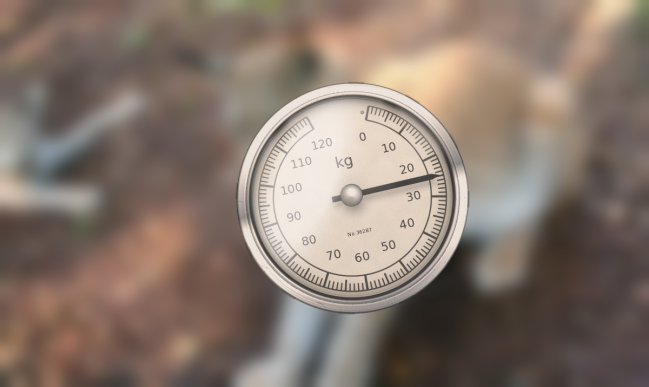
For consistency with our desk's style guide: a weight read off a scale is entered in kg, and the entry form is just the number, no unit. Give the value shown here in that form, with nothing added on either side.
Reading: 25
